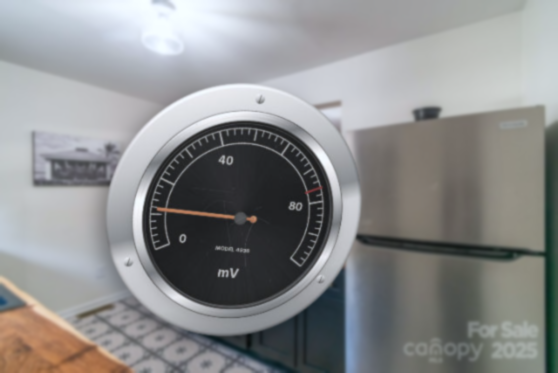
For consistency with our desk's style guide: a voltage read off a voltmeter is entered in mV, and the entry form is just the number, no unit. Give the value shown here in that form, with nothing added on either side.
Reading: 12
